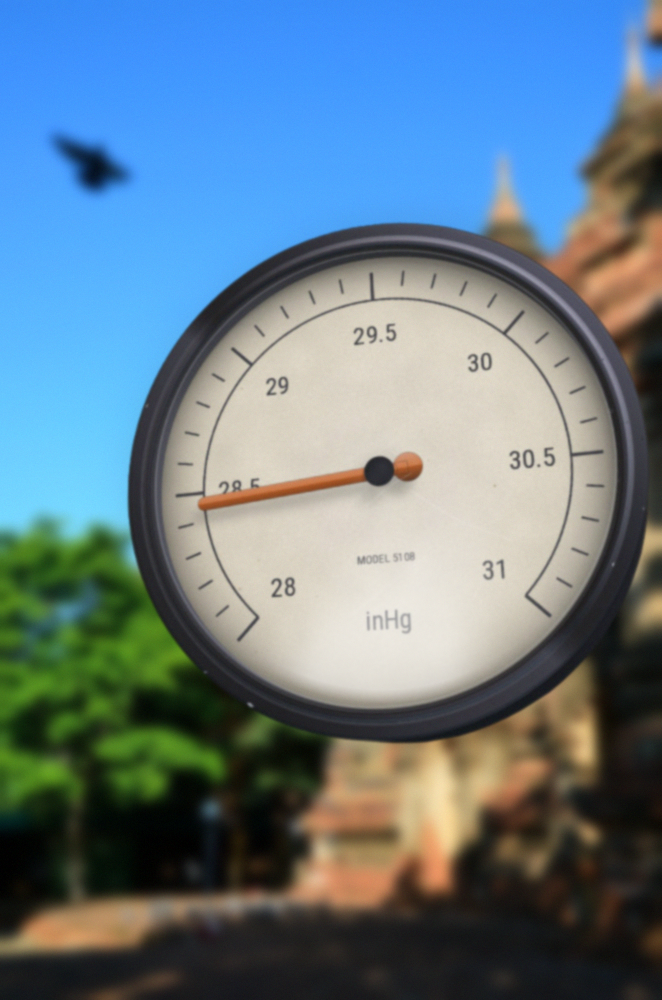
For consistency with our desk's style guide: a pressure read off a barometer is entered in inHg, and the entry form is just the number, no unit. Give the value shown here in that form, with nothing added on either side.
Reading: 28.45
